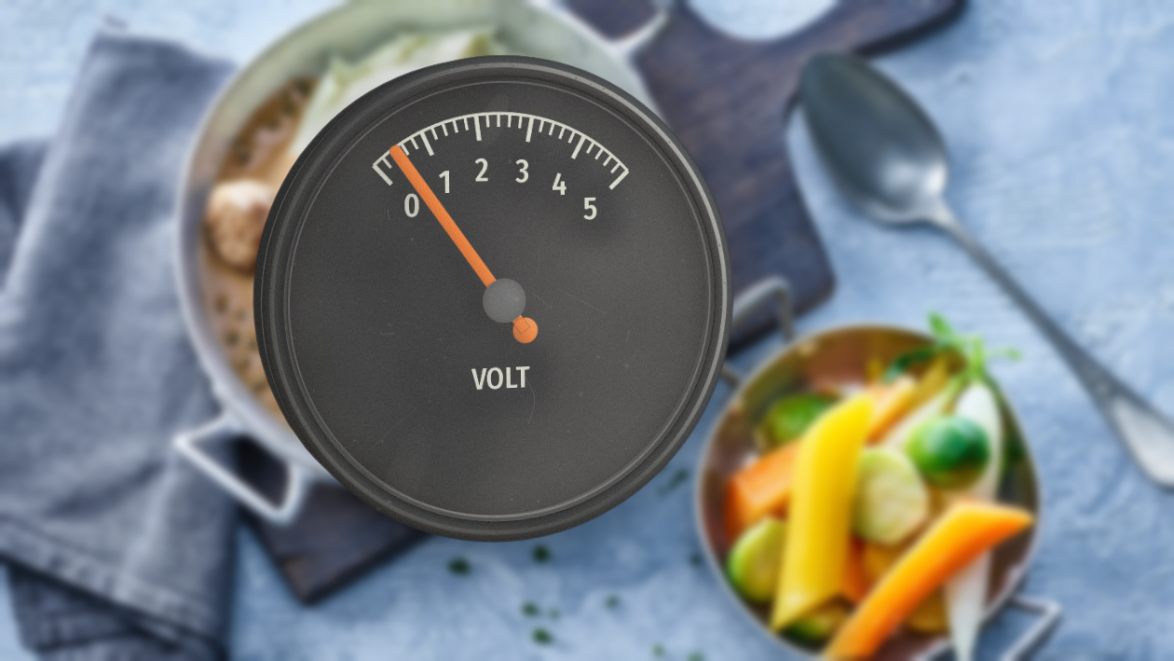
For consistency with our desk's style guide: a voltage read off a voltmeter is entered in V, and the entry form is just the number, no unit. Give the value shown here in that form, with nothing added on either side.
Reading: 0.4
